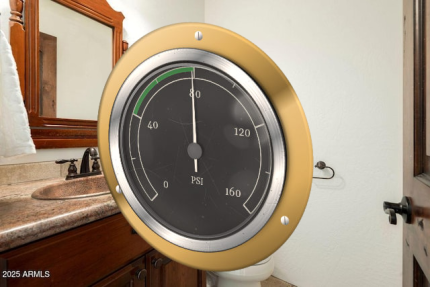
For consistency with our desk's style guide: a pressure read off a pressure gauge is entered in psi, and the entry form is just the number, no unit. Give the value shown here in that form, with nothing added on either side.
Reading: 80
